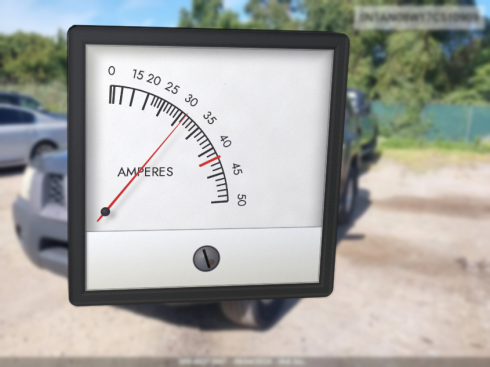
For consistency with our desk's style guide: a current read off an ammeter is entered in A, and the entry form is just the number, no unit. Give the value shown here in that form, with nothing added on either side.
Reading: 31
